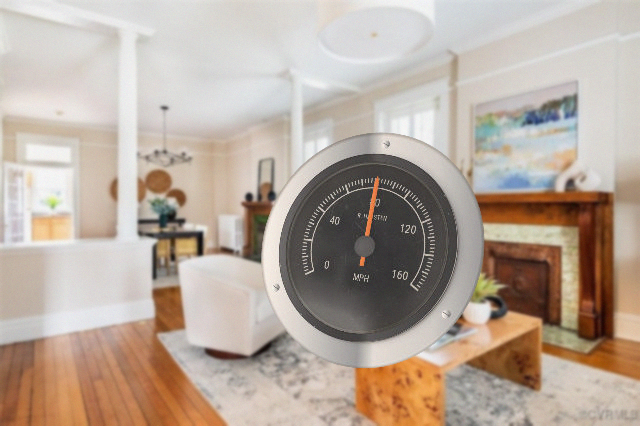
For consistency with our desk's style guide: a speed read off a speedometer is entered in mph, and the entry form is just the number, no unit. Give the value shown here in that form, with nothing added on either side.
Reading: 80
